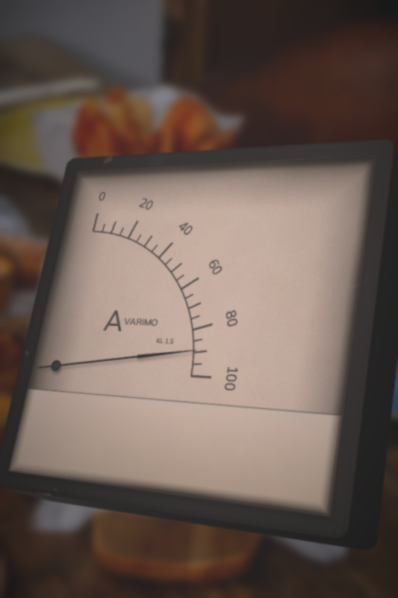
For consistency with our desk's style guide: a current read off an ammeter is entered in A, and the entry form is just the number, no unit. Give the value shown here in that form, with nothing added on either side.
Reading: 90
